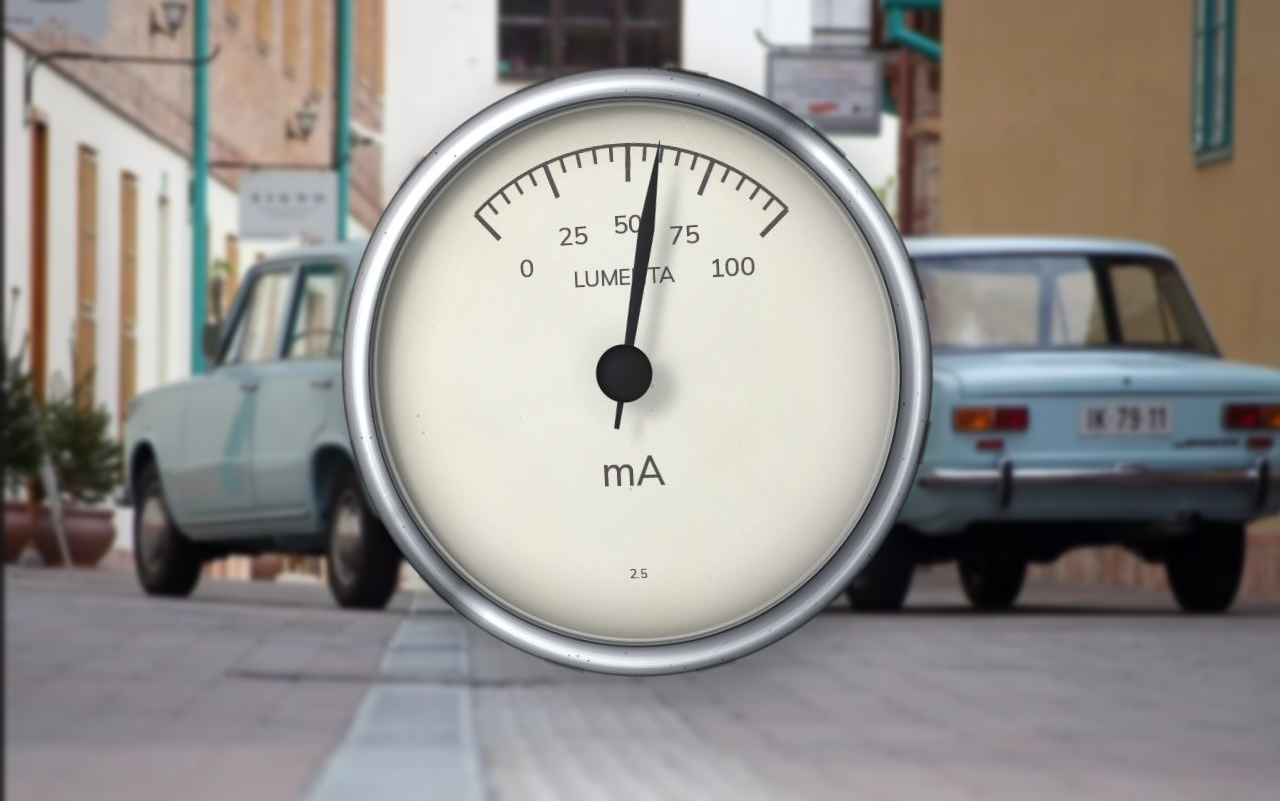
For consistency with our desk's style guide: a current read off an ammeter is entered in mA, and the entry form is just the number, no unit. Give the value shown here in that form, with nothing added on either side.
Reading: 60
